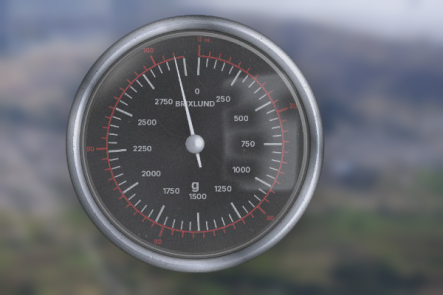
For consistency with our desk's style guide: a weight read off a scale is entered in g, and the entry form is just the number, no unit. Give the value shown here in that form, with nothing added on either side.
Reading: 2950
